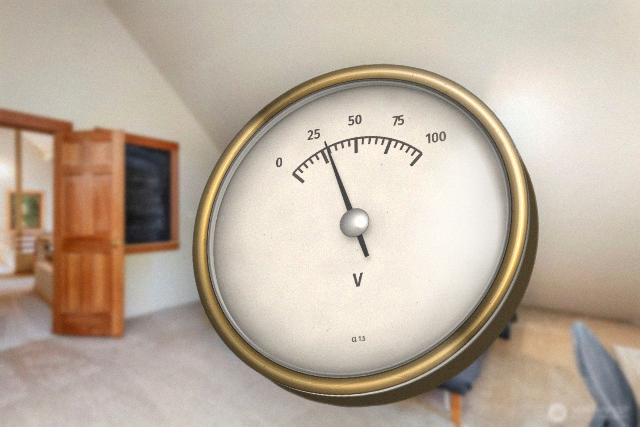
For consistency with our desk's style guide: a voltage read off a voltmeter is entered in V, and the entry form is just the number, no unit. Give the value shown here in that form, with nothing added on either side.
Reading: 30
